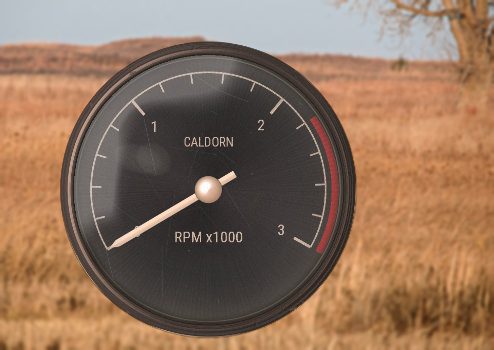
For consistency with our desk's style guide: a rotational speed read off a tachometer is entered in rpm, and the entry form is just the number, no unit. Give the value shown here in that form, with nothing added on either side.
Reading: 0
